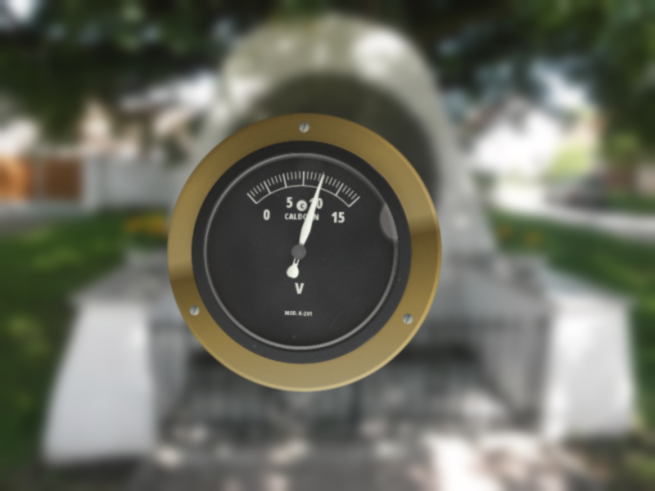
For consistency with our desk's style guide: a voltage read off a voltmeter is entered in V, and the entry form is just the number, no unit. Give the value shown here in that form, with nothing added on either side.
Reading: 10
